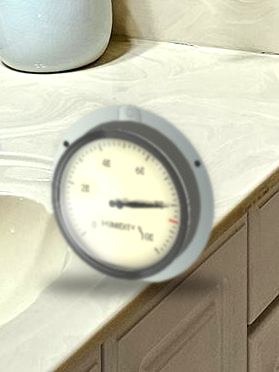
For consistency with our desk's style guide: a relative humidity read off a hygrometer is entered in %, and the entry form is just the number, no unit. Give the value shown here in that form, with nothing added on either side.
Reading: 80
